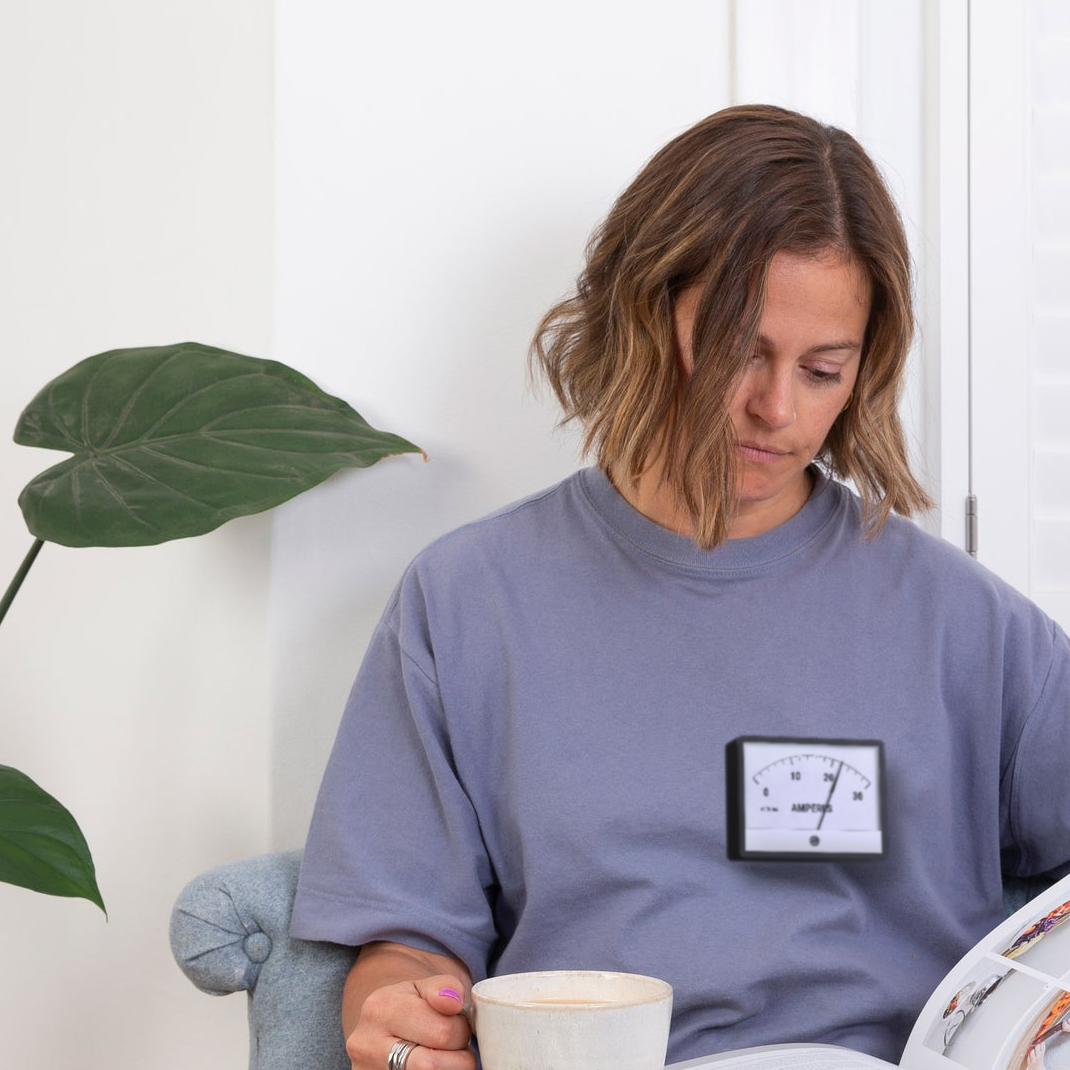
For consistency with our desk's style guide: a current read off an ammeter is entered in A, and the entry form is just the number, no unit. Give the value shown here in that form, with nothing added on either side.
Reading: 22
